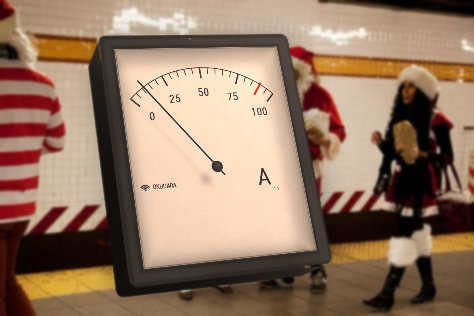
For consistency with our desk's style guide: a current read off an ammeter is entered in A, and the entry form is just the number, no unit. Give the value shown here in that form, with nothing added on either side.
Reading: 10
